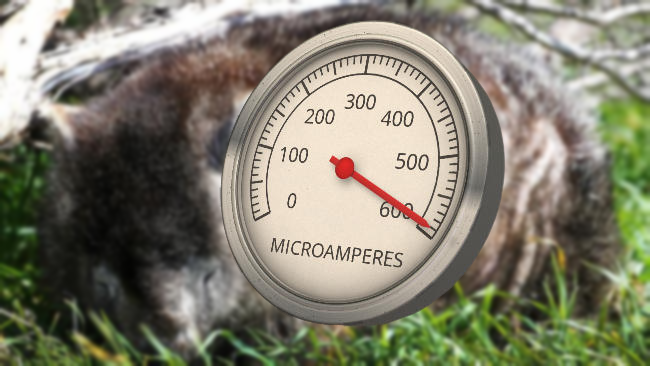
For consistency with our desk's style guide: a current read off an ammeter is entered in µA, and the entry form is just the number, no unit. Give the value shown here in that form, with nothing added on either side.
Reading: 590
